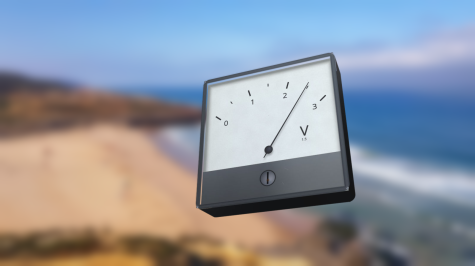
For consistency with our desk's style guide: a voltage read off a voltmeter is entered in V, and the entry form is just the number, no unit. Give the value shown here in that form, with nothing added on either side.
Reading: 2.5
